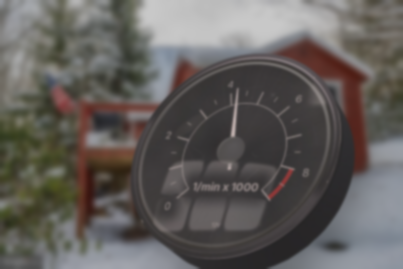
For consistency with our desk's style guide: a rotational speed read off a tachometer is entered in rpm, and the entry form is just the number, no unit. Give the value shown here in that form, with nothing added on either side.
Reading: 4250
